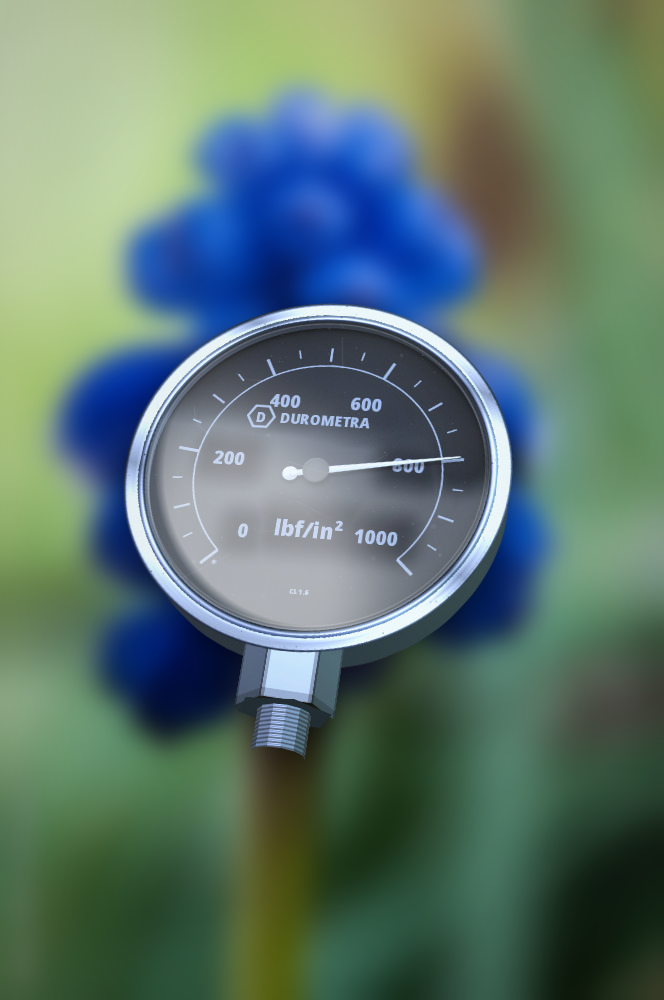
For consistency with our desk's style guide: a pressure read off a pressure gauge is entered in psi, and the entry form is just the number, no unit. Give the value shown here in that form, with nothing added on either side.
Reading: 800
